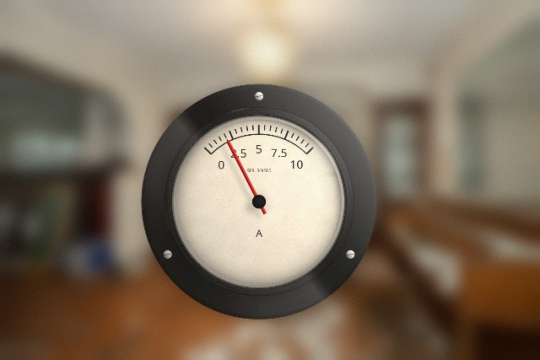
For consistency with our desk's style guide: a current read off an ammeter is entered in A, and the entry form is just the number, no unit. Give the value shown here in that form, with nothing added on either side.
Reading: 2
